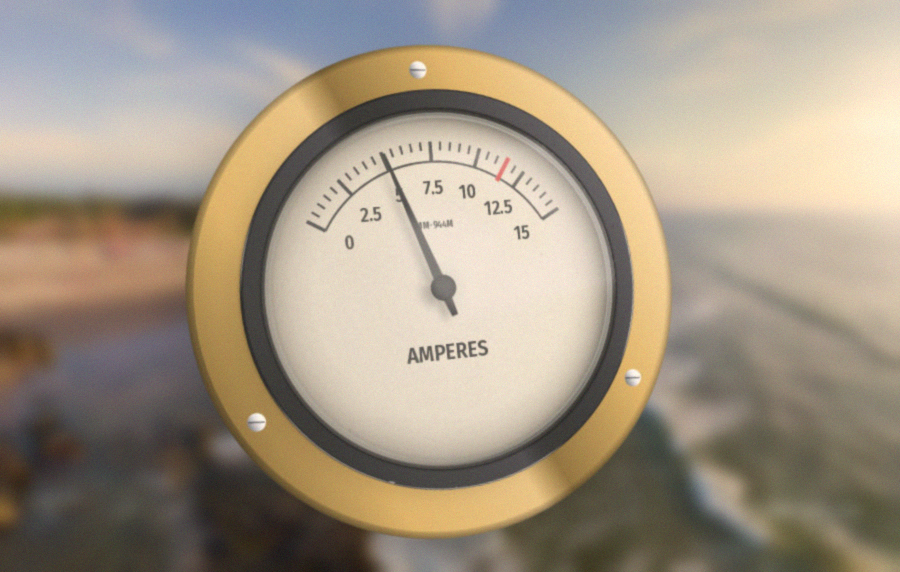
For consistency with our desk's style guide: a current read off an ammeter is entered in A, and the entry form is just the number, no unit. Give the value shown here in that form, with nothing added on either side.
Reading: 5
